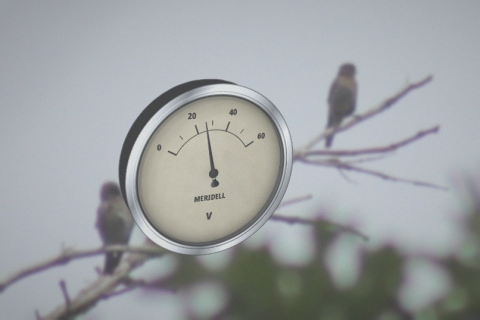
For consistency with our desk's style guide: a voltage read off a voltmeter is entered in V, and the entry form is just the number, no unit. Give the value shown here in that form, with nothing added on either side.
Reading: 25
